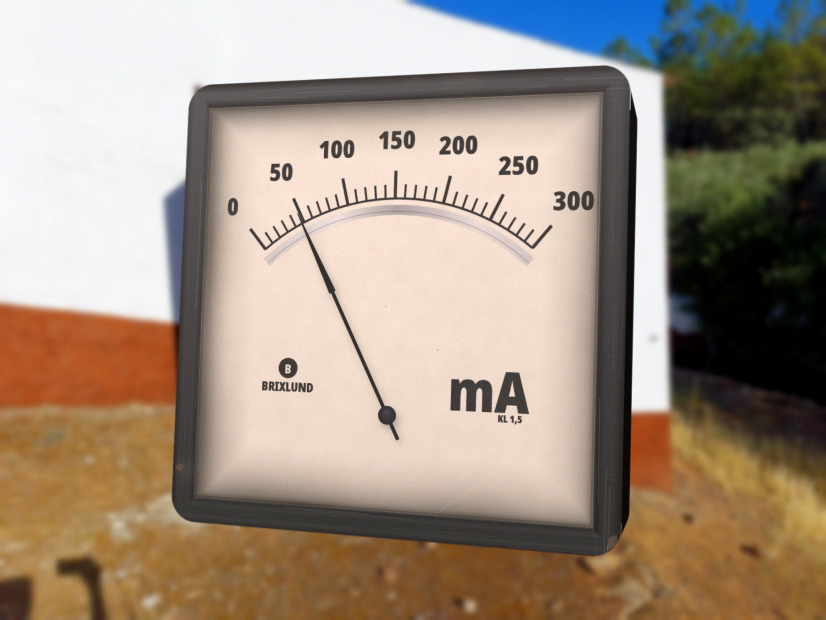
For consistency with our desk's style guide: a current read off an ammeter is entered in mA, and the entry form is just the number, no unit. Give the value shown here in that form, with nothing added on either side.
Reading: 50
